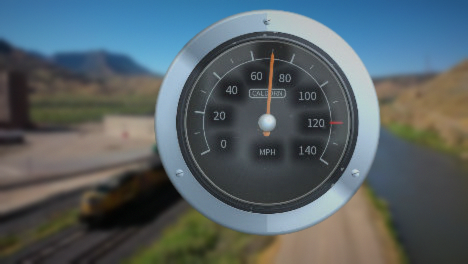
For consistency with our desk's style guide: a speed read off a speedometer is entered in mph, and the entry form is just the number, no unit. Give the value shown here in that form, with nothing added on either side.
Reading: 70
